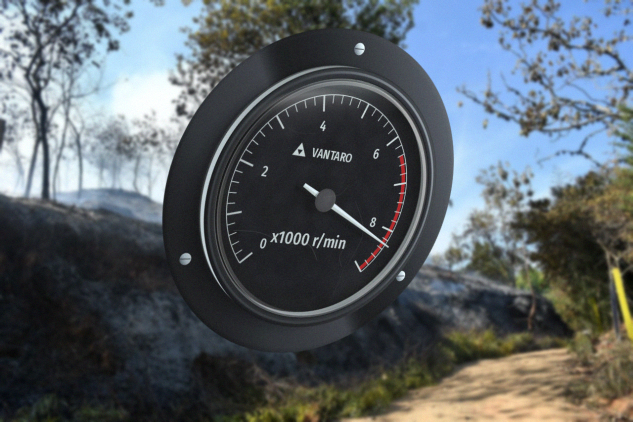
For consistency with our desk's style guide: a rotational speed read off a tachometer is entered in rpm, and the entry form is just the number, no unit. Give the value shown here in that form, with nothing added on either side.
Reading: 8300
